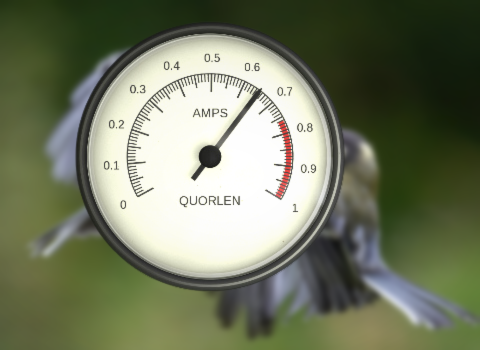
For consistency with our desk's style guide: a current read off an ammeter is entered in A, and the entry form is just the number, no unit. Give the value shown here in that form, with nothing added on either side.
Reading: 0.65
